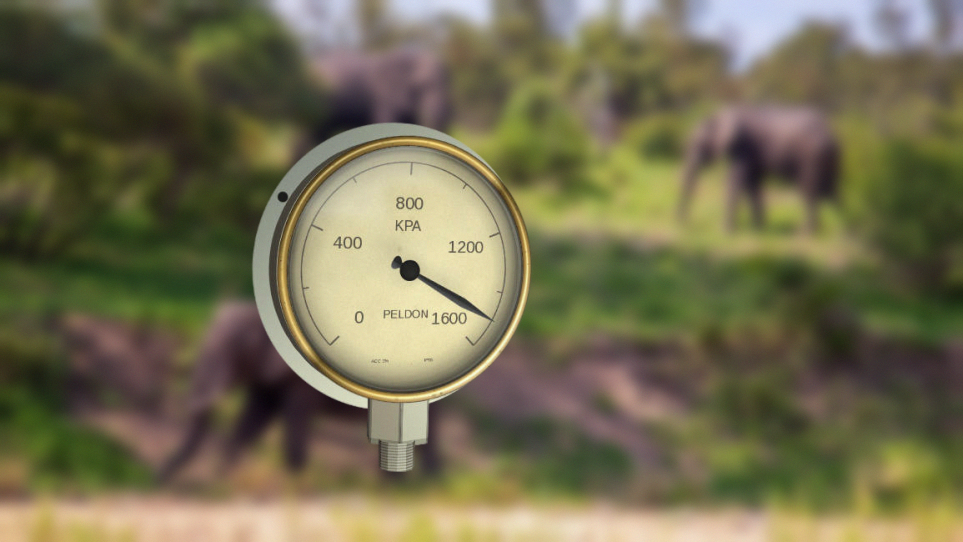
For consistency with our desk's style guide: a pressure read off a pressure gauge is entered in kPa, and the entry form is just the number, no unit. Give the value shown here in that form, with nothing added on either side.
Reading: 1500
